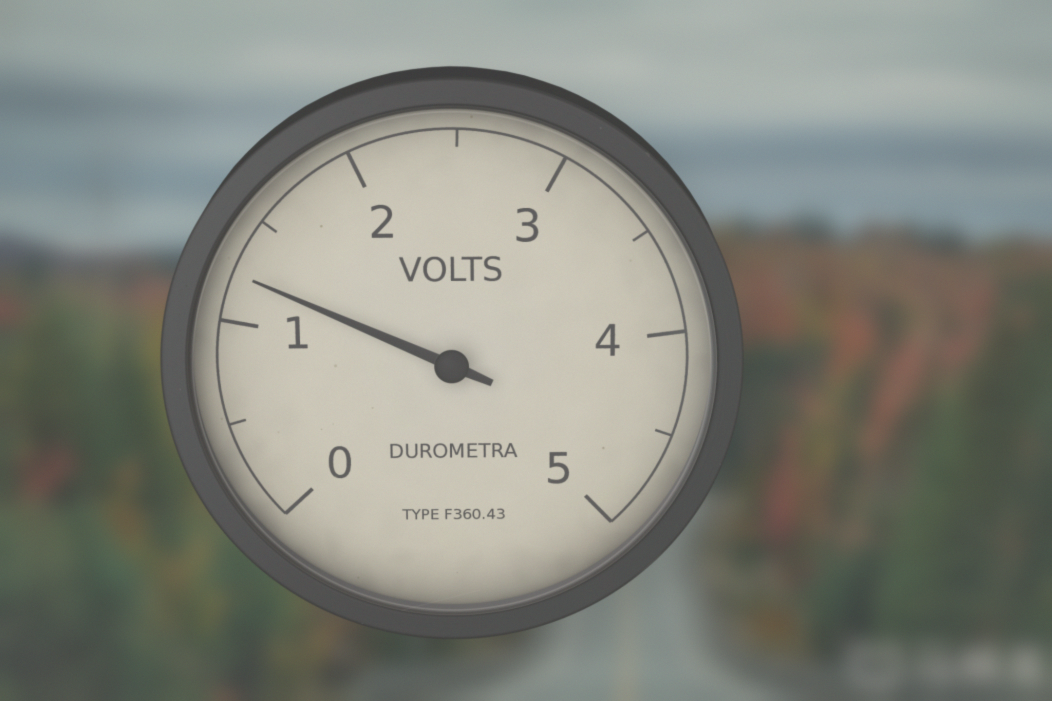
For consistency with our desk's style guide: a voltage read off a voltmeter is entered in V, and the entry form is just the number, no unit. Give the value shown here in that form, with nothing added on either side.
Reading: 1.25
